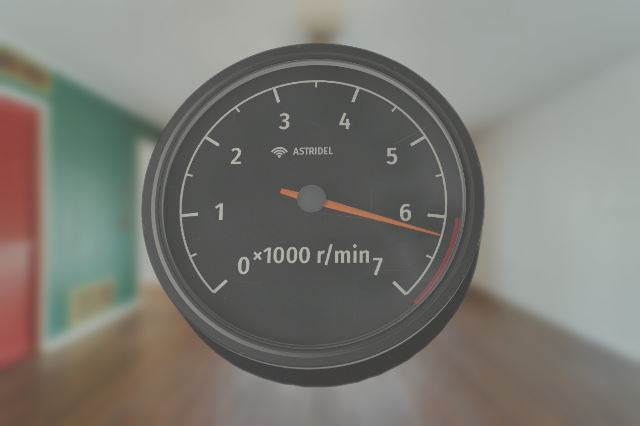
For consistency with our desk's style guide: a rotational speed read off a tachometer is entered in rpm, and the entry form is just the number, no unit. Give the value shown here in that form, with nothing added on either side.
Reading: 6250
